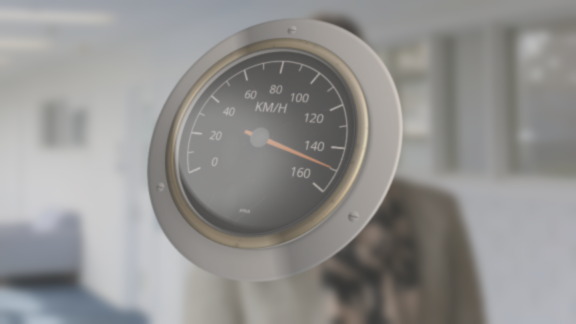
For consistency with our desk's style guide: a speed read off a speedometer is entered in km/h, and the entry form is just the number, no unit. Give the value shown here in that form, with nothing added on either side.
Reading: 150
